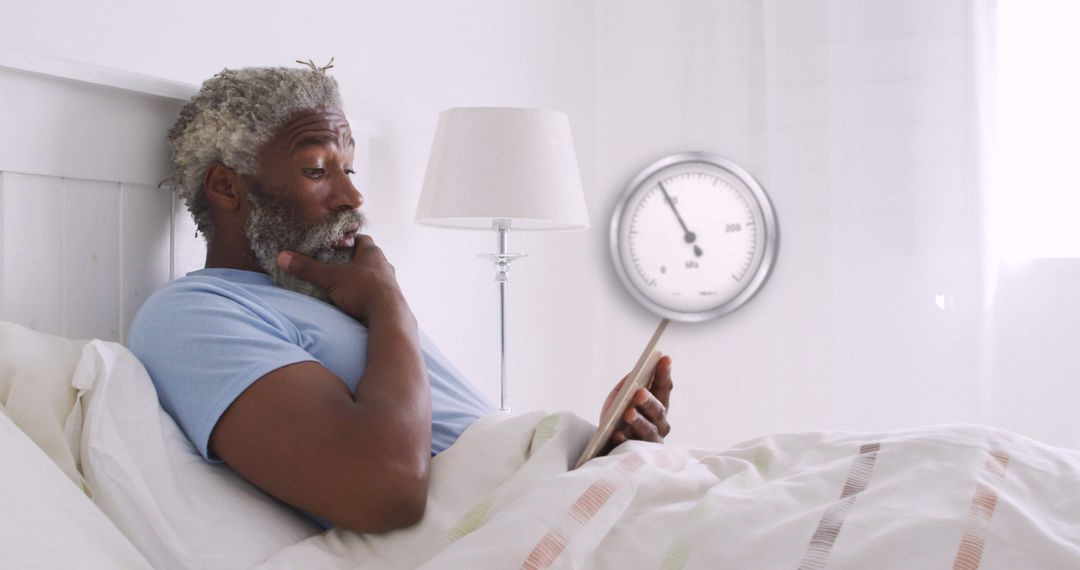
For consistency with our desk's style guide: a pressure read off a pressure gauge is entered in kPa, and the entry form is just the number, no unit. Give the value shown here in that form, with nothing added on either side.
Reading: 100
